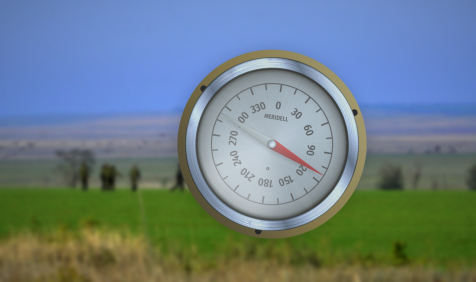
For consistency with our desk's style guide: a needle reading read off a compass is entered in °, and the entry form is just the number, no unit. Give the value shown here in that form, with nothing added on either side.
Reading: 112.5
